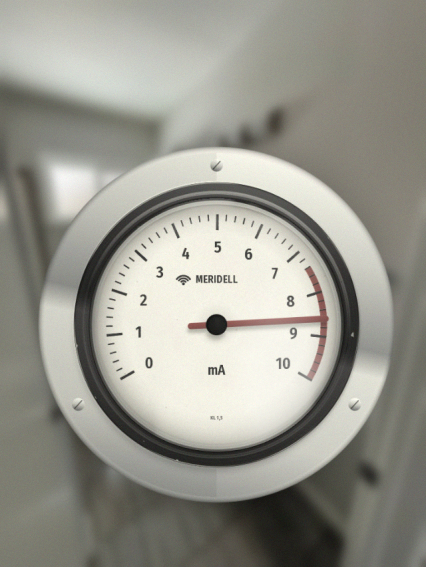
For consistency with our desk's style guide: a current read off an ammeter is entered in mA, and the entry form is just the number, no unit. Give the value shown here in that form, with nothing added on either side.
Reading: 8.6
